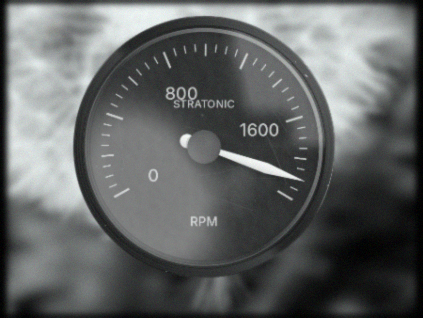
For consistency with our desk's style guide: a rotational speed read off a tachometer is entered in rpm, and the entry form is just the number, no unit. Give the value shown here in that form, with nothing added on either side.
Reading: 1900
